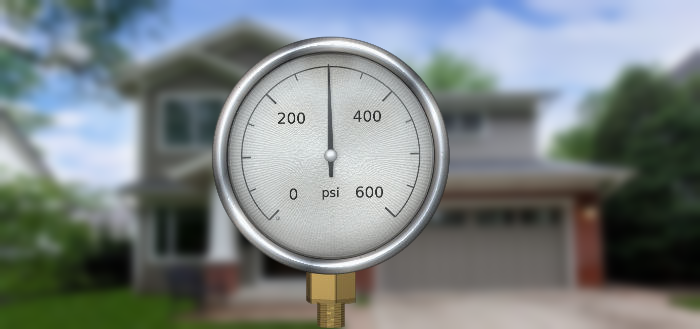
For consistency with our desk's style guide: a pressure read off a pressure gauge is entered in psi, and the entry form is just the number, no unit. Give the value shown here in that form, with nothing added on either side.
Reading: 300
